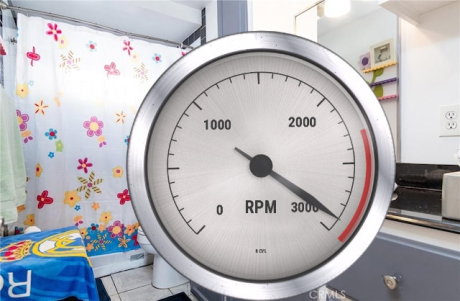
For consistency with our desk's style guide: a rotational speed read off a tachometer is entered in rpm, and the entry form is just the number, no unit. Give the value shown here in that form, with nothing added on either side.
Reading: 2900
